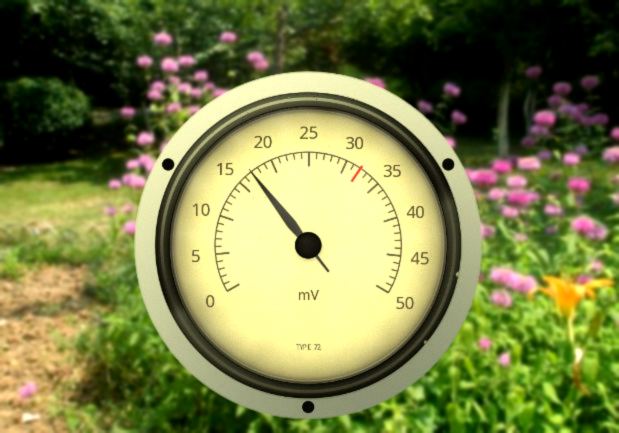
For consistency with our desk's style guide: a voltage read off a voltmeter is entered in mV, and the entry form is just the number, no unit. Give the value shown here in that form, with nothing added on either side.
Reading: 17
